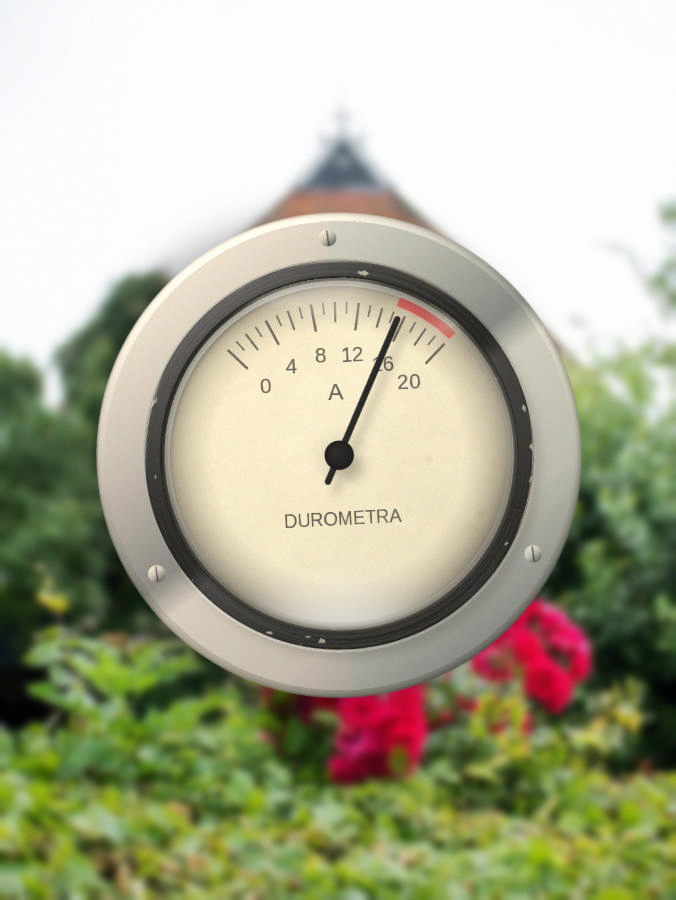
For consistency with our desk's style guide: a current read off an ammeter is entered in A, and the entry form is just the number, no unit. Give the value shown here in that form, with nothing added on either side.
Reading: 15.5
